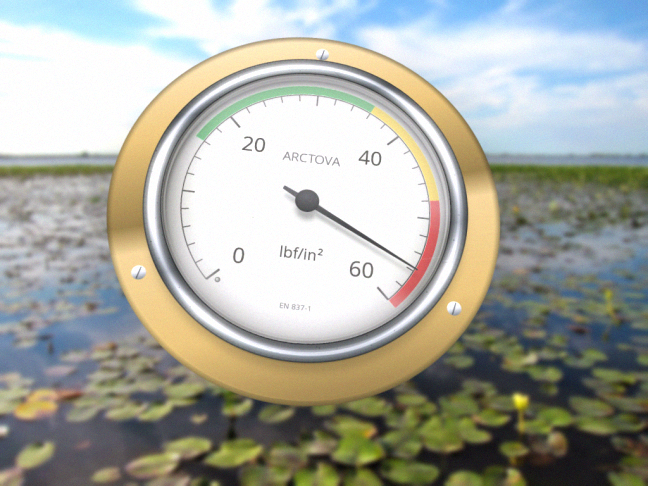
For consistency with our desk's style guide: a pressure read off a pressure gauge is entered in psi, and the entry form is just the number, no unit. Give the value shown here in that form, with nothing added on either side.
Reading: 56
